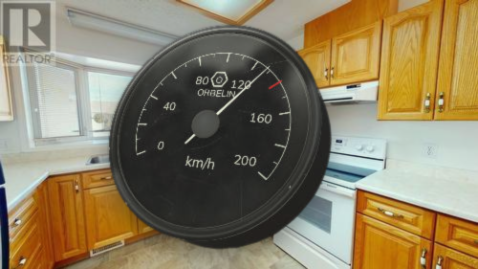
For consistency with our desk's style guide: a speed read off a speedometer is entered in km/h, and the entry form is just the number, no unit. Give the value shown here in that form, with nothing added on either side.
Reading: 130
